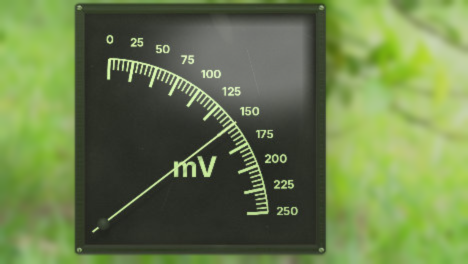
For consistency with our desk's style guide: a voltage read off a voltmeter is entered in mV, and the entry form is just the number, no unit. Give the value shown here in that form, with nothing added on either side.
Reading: 150
